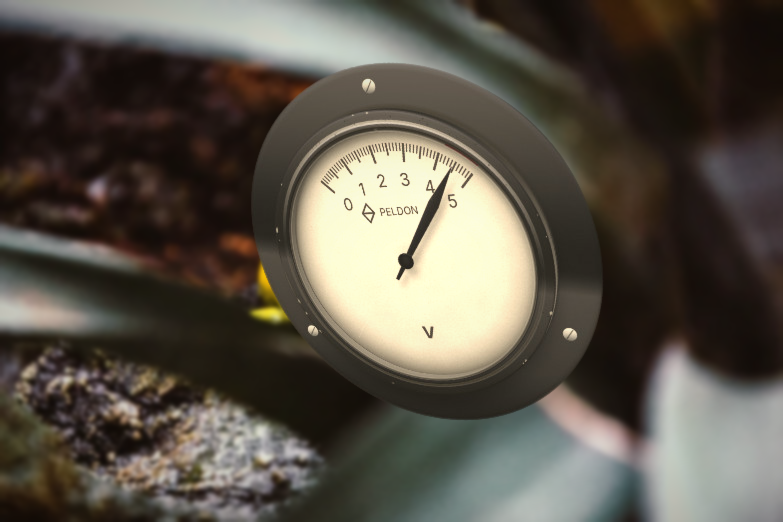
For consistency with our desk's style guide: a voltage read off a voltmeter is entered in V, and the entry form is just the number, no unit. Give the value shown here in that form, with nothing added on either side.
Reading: 4.5
